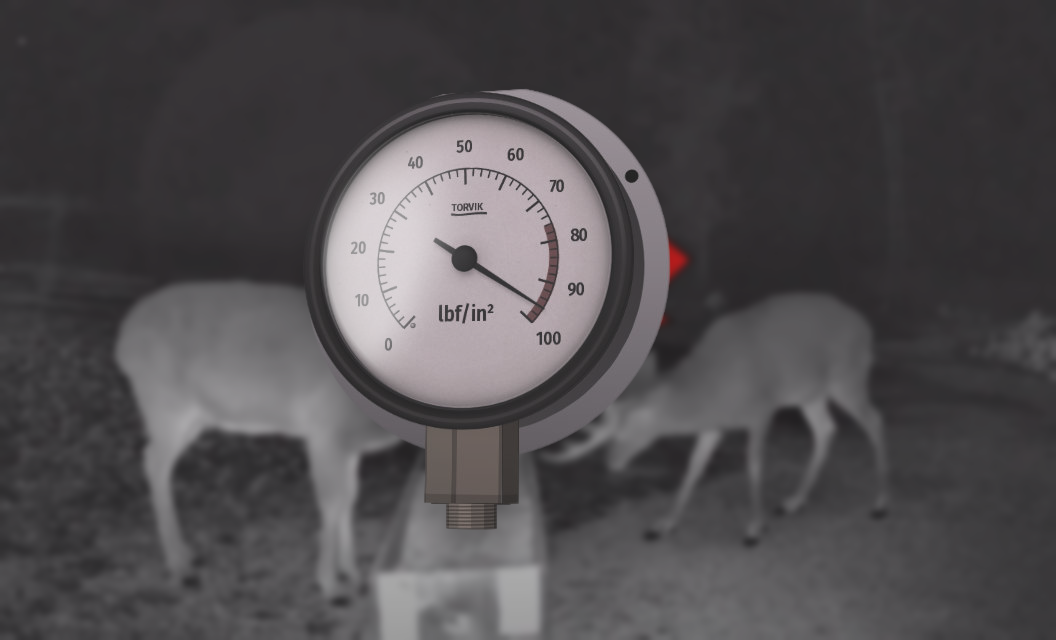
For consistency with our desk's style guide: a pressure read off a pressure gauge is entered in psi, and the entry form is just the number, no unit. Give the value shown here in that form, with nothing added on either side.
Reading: 96
